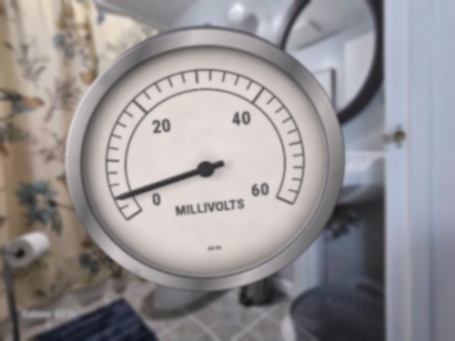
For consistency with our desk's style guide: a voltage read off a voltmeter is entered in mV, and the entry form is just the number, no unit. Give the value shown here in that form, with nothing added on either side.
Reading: 4
